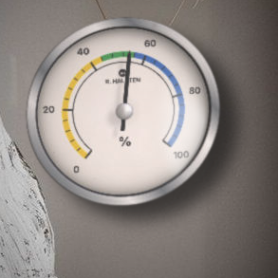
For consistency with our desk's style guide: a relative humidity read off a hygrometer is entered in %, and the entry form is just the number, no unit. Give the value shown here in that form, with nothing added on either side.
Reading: 54
